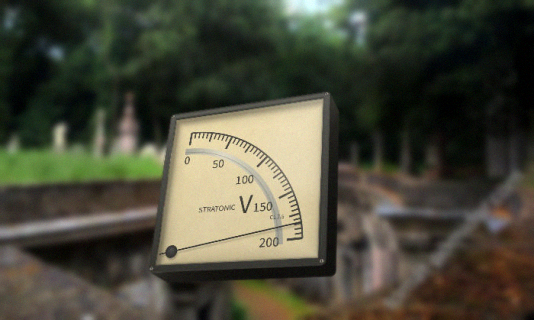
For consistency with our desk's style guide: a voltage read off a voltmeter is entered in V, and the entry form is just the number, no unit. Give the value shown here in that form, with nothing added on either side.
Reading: 185
